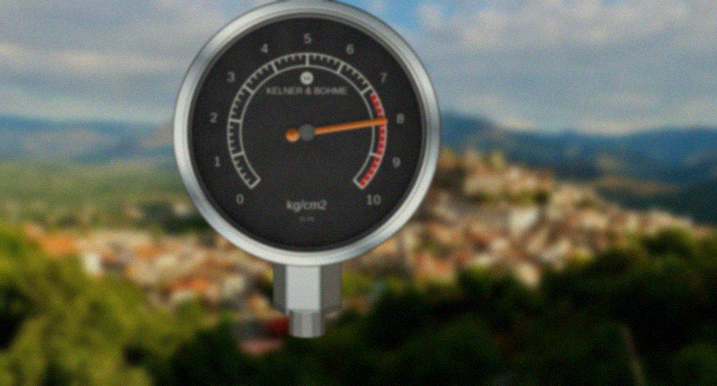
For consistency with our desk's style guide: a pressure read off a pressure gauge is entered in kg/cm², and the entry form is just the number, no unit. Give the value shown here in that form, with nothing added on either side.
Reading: 8
